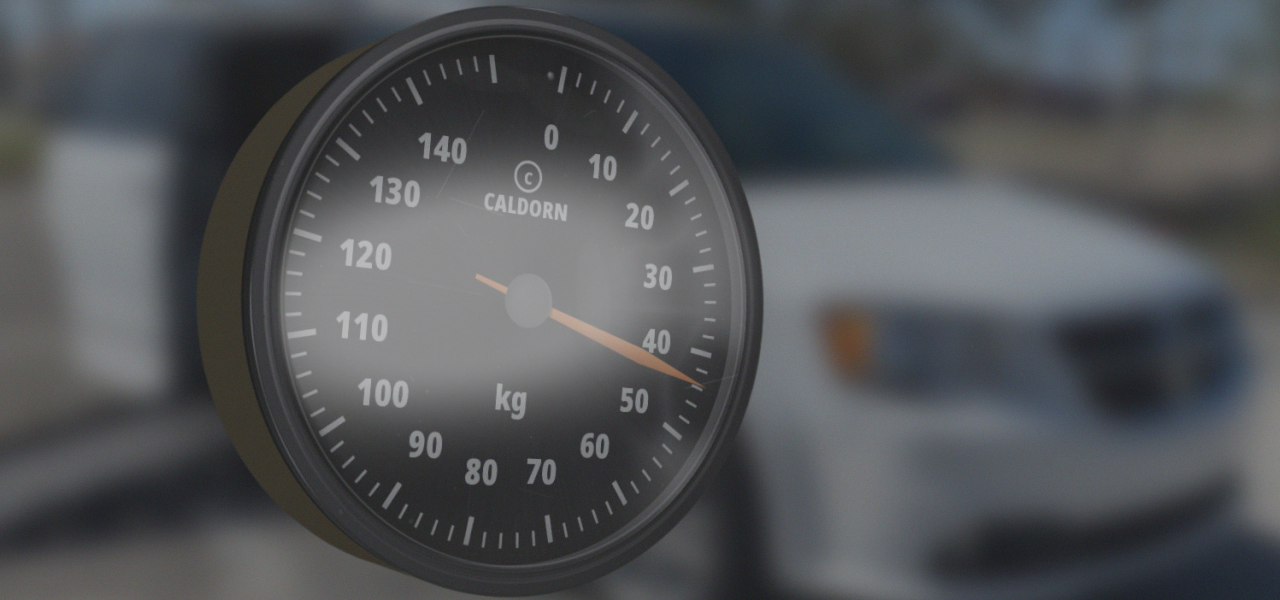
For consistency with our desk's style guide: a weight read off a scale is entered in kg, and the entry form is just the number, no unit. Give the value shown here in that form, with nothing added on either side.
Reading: 44
